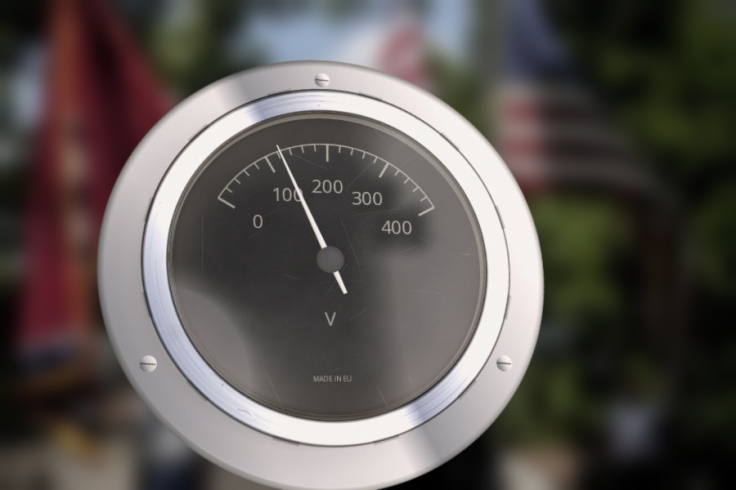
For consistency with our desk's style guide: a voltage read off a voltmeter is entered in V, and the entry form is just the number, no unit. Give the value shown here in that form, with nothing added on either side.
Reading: 120
